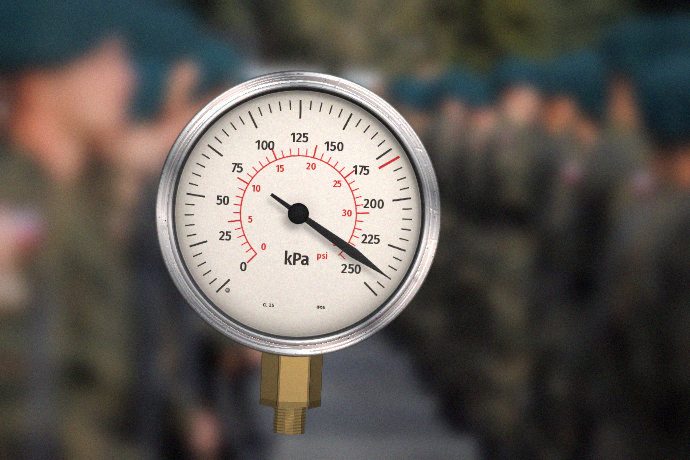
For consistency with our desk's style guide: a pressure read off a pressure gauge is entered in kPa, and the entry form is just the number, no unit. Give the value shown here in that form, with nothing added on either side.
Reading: 240
